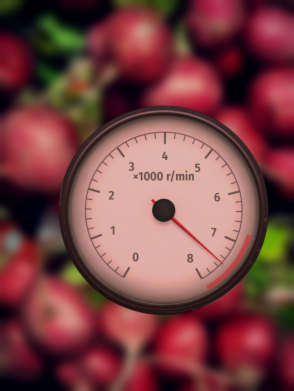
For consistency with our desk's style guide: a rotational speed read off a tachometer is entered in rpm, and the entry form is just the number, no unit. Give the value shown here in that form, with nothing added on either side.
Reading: 7500
